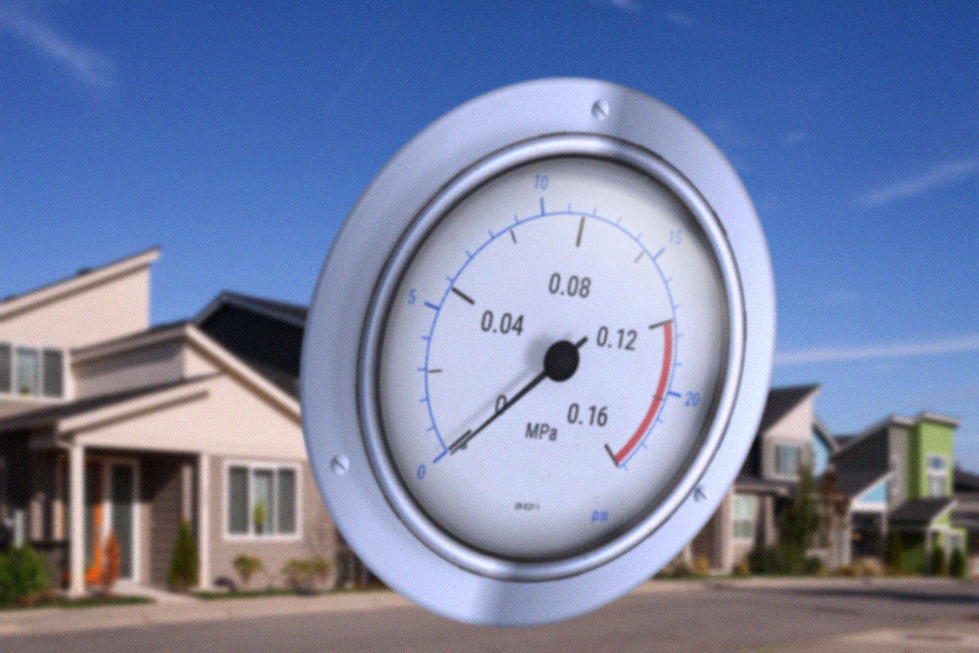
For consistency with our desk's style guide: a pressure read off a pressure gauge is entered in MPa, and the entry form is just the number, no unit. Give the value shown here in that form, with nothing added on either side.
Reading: 0
